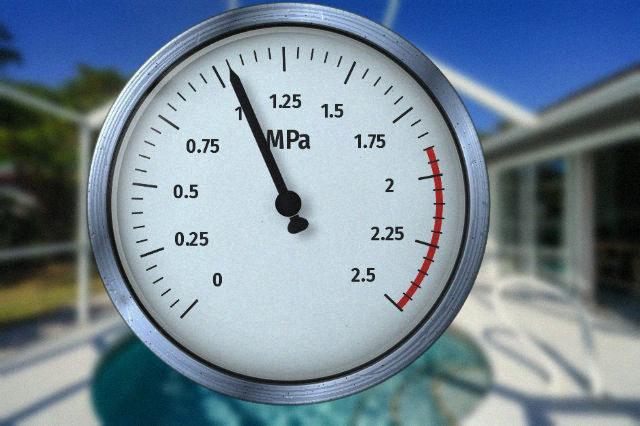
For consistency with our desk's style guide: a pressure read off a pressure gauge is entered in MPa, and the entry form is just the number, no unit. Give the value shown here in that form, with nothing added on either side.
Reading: 1.05
